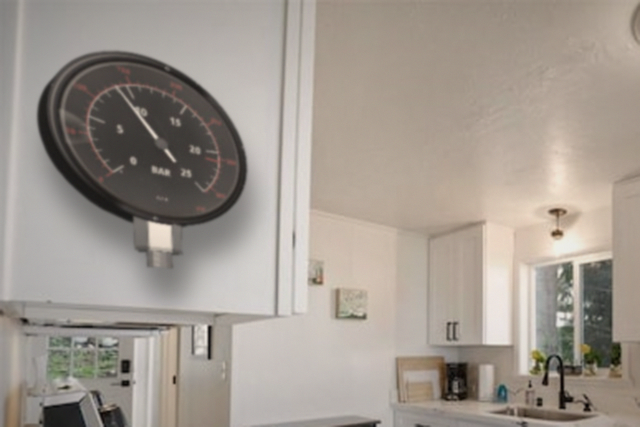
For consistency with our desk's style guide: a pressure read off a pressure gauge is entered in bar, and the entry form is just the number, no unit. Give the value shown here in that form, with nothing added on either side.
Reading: 9
